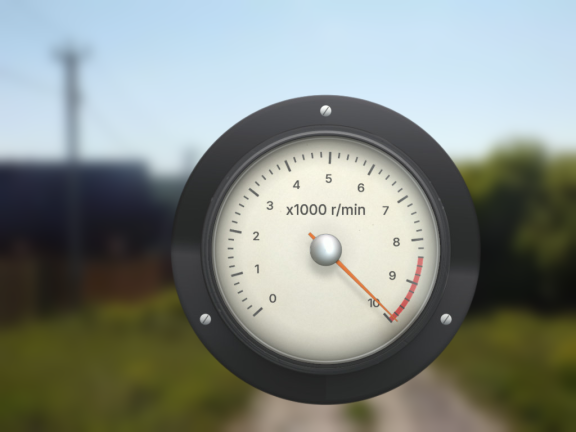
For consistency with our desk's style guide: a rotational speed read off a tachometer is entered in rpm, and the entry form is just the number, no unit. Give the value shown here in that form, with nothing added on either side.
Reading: 9900
